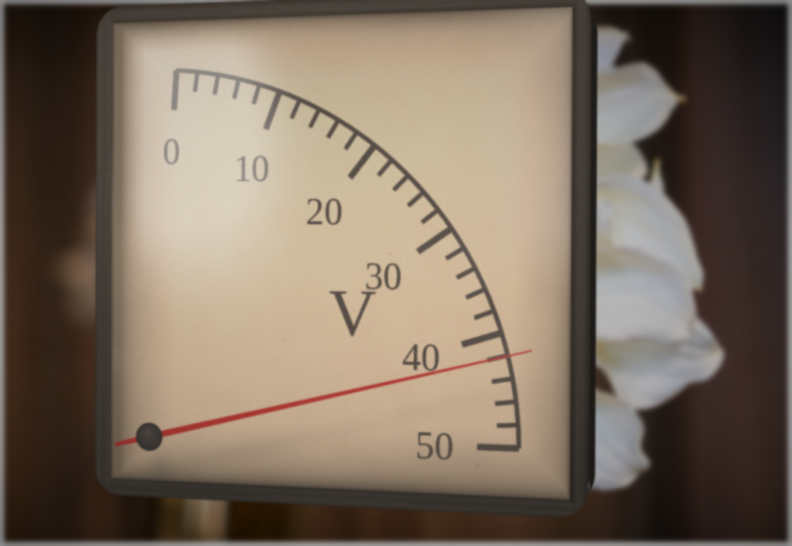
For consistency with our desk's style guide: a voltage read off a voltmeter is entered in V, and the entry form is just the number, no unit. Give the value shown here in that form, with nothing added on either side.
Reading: 42
